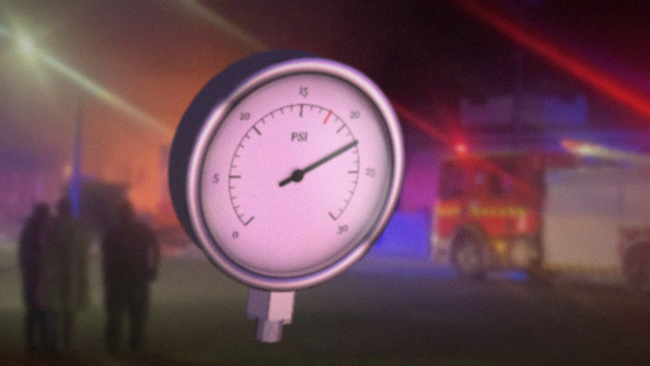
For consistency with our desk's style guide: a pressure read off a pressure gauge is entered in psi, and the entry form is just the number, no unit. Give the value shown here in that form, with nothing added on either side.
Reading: 22
